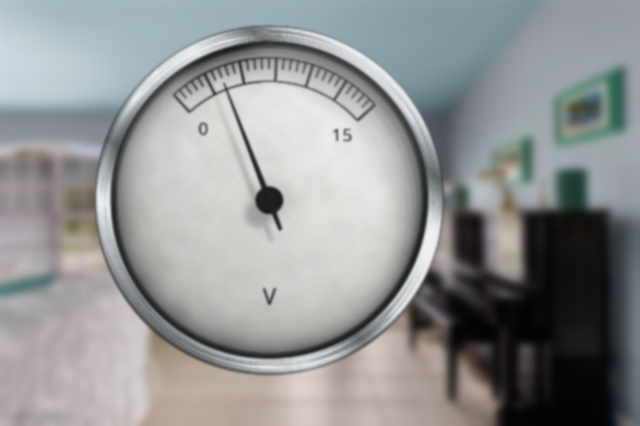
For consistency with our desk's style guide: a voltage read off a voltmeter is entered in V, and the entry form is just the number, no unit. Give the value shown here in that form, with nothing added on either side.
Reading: 3.5
